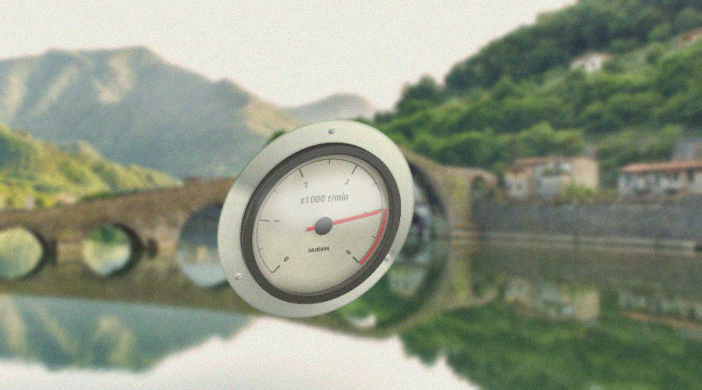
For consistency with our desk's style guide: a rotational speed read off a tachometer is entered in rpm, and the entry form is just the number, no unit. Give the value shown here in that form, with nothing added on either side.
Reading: 4000
